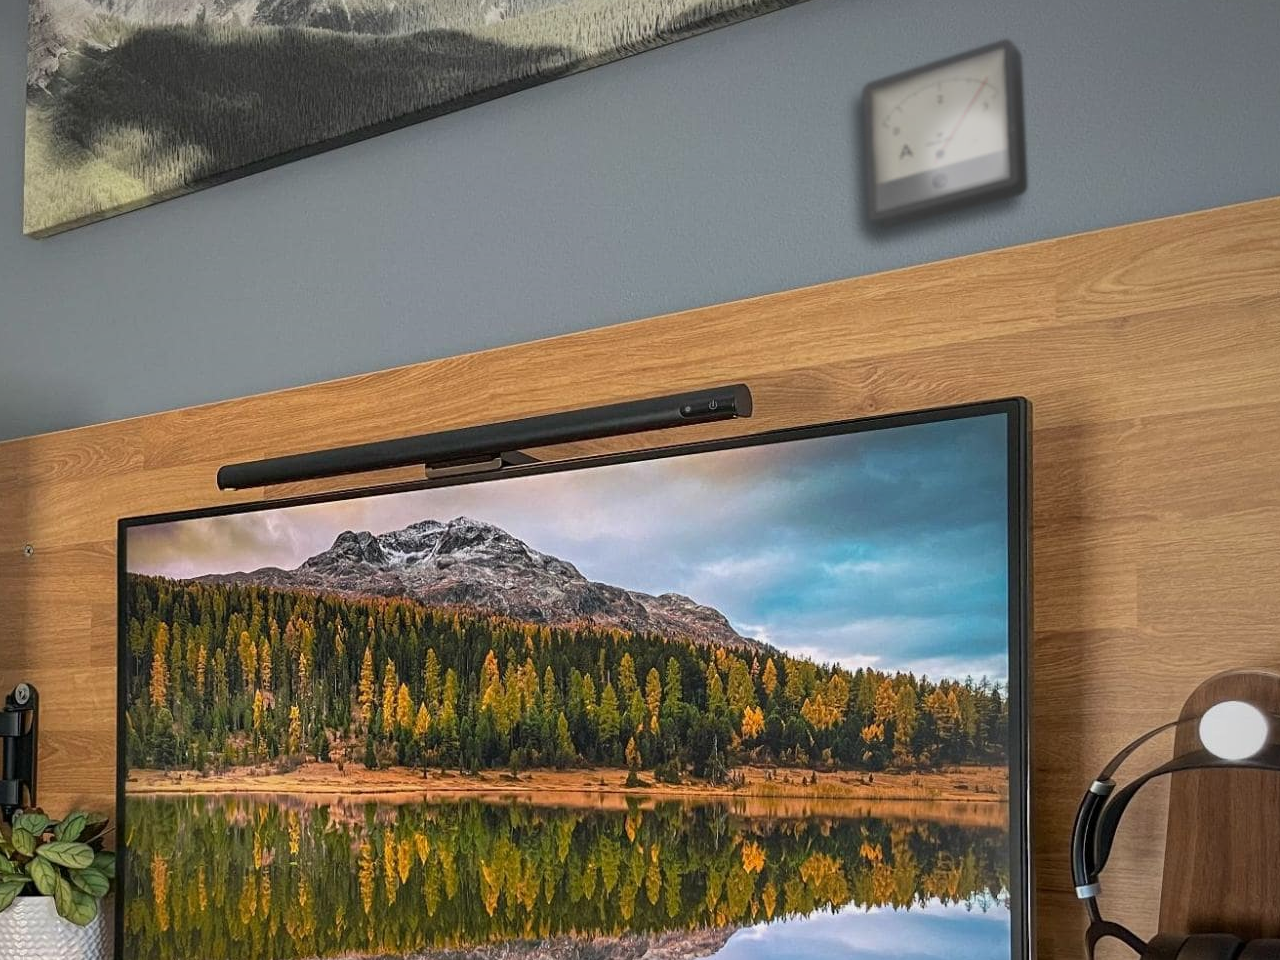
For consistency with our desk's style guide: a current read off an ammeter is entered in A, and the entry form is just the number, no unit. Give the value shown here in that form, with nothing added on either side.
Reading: 2.75
